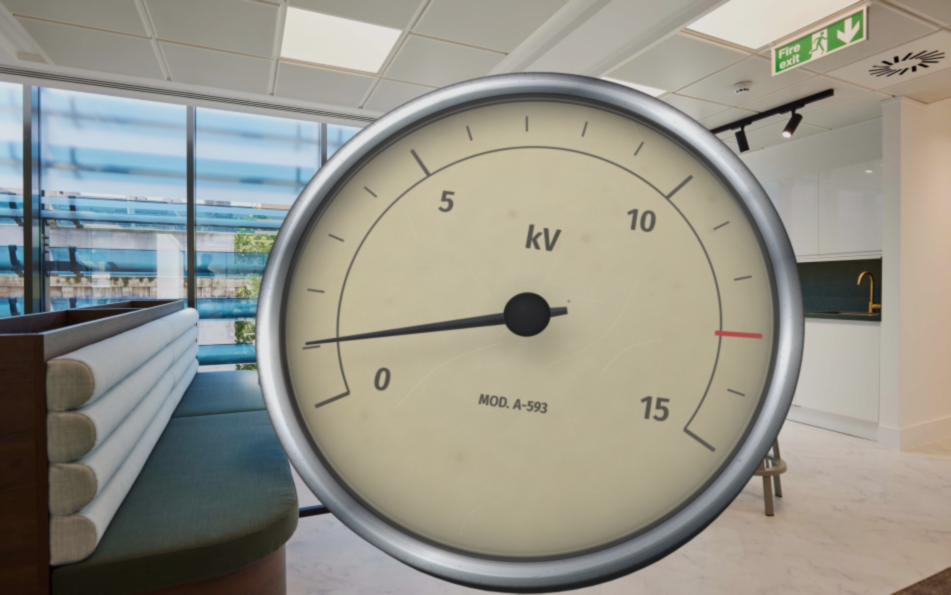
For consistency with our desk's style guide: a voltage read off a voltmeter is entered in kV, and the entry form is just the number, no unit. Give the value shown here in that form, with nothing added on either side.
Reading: 1
